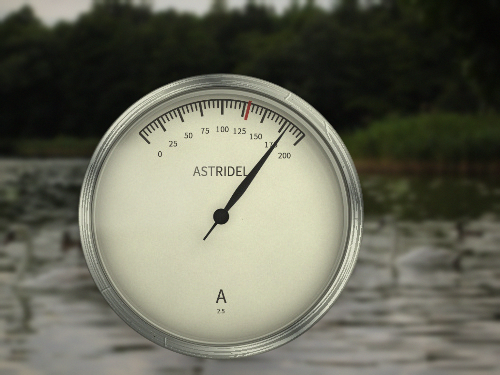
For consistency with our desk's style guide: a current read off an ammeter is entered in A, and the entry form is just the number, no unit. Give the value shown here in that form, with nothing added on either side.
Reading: 180
